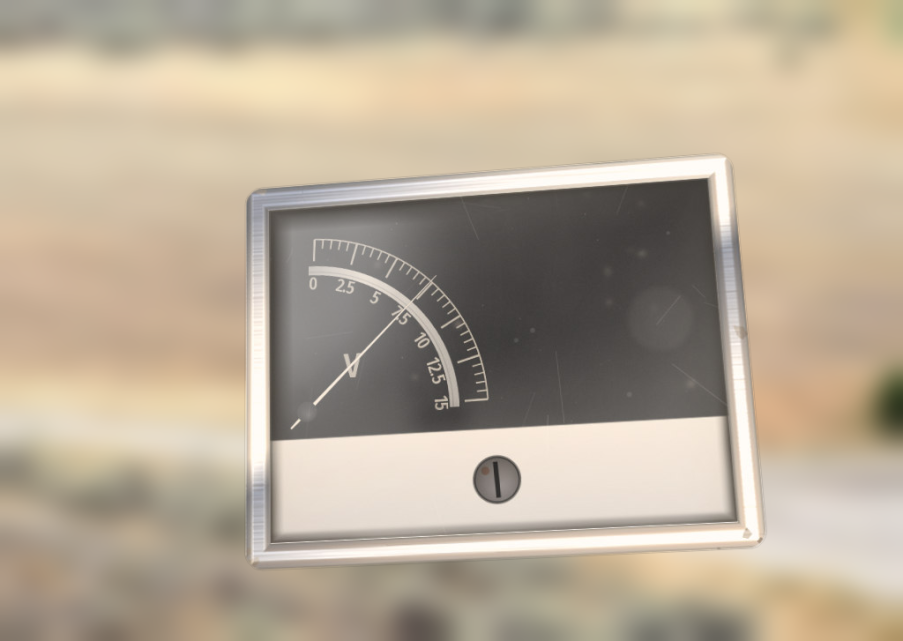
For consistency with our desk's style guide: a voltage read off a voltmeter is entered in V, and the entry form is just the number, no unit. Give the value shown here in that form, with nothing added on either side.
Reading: 7.5
